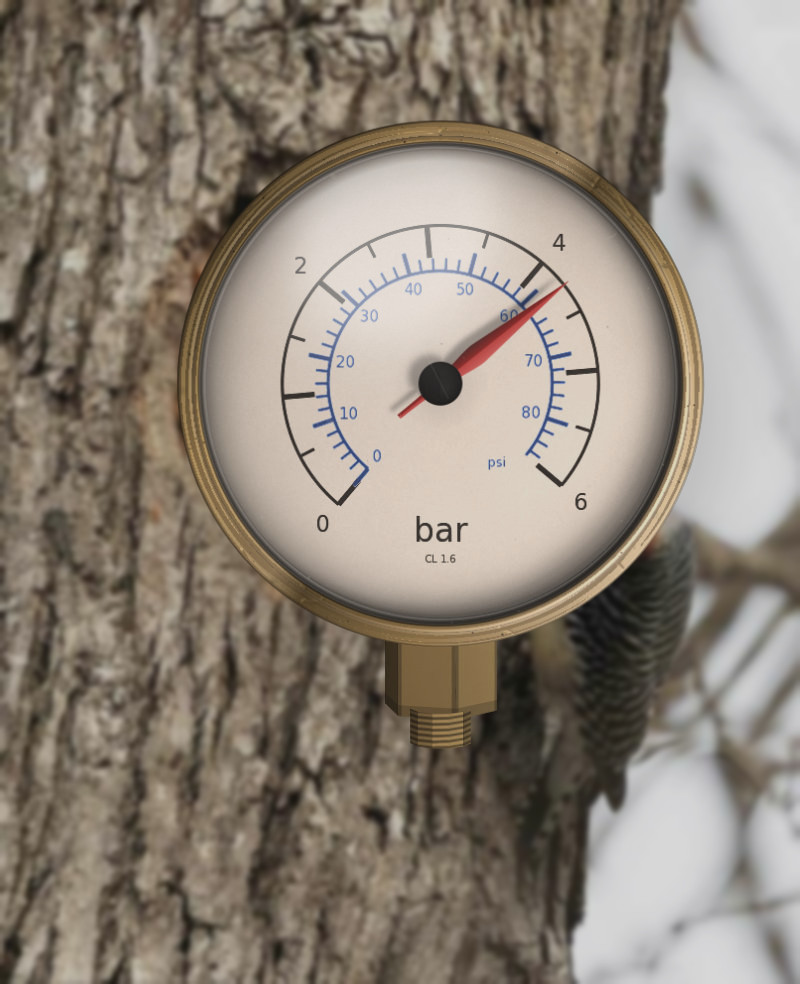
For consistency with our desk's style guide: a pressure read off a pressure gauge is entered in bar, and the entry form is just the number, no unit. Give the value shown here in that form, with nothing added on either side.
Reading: 4.25
